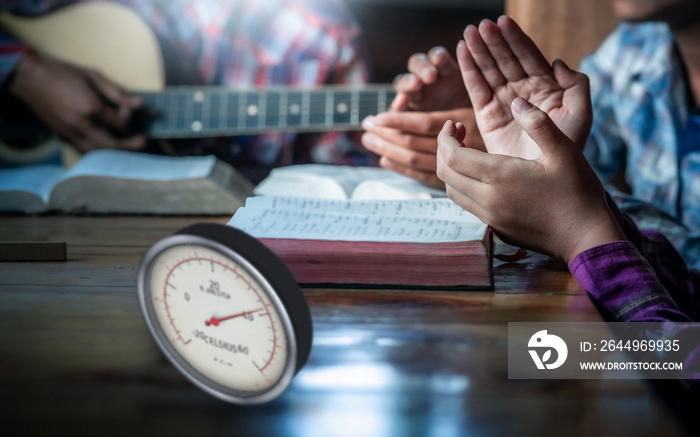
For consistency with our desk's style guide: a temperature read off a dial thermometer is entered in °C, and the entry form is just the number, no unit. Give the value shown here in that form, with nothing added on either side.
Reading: 38
